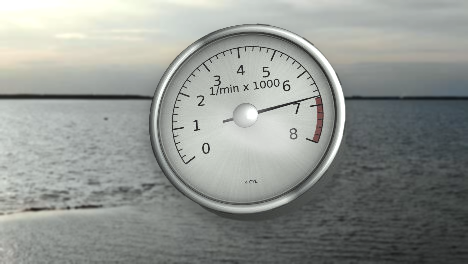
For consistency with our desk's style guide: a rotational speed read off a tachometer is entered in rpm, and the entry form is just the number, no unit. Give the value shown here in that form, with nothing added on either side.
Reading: 6800
